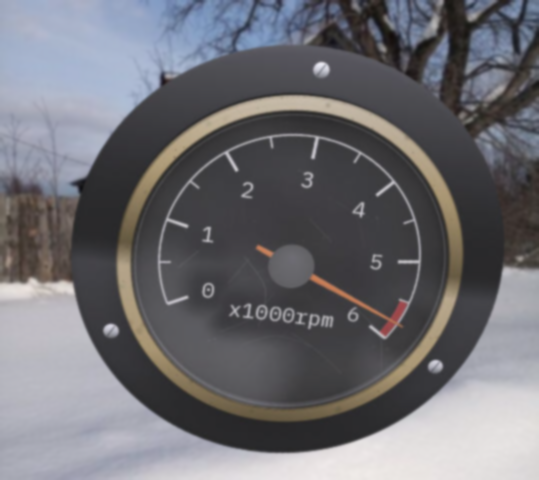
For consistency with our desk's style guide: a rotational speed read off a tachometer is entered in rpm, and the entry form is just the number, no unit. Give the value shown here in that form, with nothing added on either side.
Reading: 5750
